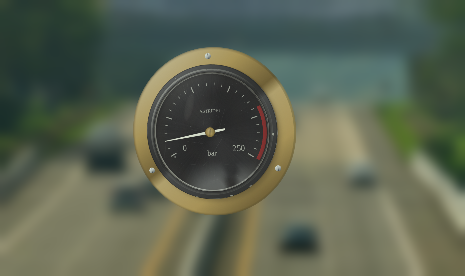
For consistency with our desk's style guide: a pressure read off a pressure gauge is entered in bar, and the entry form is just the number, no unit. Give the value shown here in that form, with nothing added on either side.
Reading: 20
